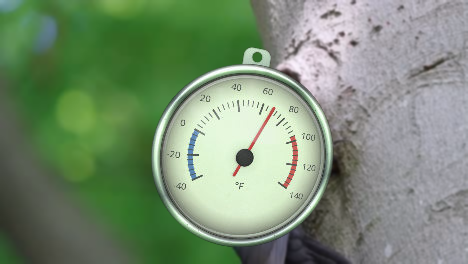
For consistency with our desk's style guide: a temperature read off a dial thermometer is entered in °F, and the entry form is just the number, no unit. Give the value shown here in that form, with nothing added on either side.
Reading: 68
